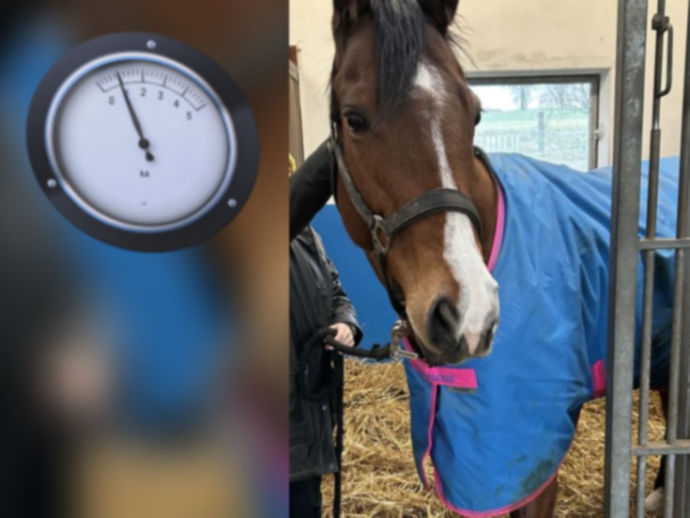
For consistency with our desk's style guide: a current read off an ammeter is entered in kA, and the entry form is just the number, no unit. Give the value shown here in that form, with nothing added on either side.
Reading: 1
